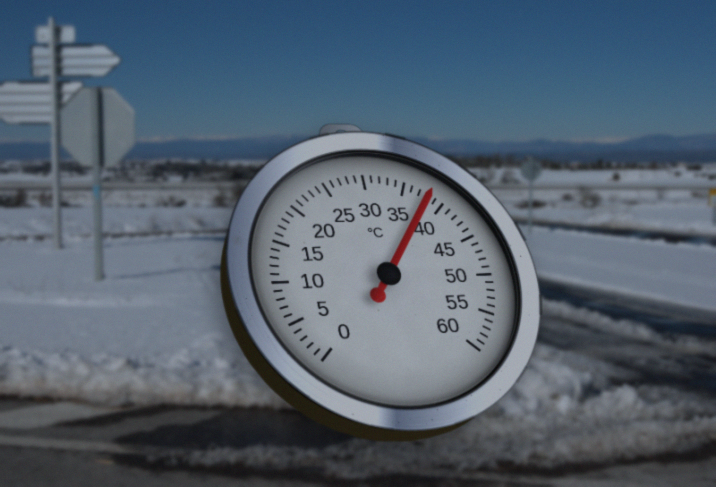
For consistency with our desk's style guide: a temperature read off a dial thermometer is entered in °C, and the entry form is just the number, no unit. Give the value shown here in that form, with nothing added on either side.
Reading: 38
